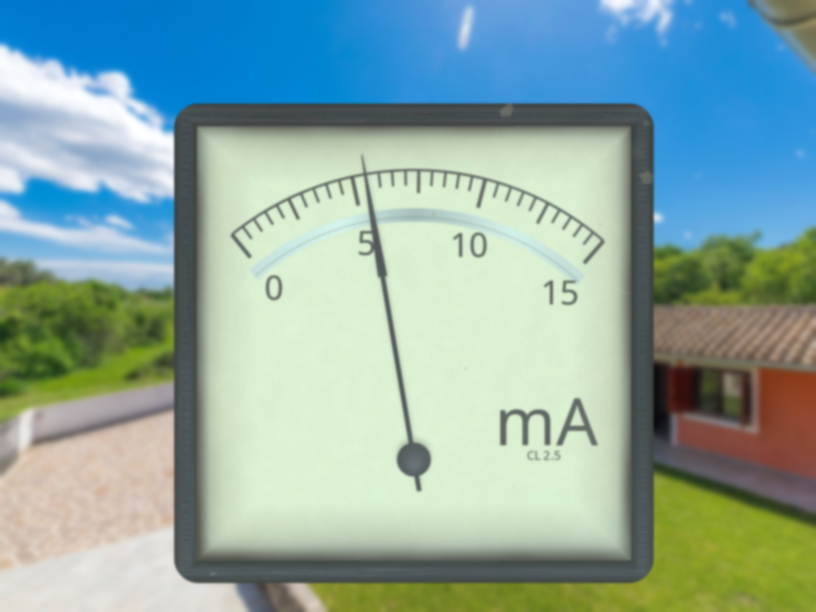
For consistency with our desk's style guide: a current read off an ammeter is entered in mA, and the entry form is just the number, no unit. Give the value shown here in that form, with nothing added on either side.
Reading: 5.5
